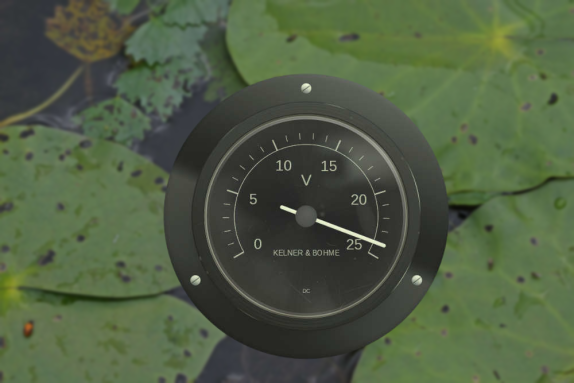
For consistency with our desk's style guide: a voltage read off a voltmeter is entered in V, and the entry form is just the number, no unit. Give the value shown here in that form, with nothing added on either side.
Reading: 24
